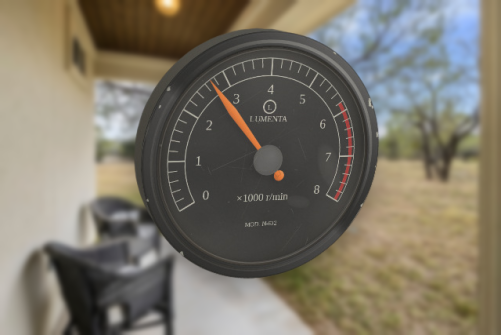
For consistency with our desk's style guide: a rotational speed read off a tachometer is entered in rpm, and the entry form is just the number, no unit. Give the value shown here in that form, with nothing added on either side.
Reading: 2700
